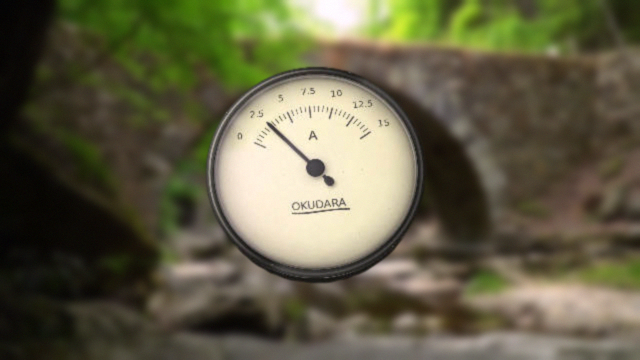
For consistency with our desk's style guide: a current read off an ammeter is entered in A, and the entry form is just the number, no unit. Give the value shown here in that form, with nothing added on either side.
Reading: 2.5
